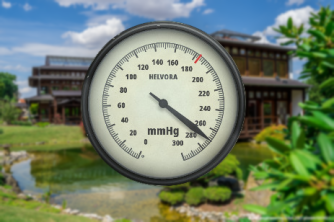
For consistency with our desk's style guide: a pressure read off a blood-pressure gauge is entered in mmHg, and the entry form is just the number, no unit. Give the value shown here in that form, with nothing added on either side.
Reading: 270
